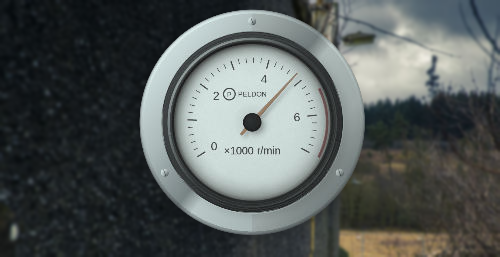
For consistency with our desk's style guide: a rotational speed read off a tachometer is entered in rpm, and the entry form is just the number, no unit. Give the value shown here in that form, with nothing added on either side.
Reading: 4800
